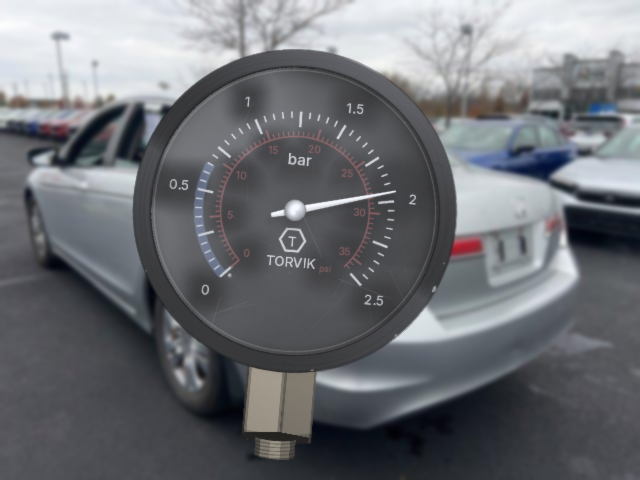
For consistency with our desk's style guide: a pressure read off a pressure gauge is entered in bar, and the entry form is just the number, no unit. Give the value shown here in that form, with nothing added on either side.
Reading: 1.95
